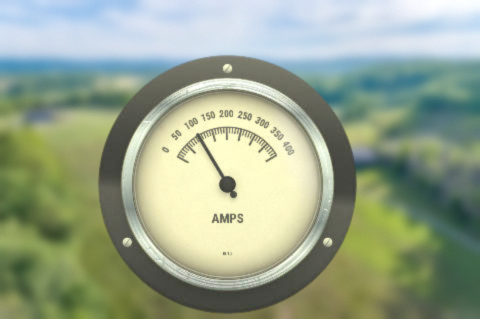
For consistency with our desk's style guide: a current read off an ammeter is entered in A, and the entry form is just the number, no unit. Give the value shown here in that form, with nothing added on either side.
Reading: 100
